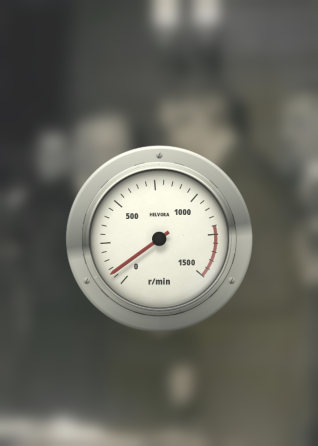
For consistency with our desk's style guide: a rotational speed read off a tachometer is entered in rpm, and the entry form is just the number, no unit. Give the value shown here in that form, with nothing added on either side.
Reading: 75
